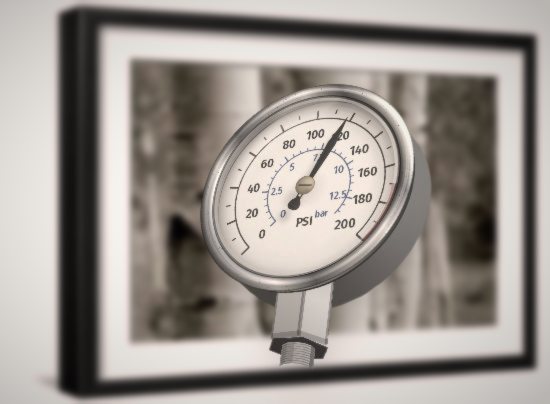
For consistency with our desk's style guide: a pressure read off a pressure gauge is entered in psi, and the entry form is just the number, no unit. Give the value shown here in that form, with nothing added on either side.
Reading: 120
